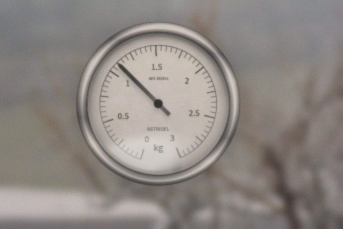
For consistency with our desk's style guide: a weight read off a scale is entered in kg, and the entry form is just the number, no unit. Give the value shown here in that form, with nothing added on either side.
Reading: 1.1
